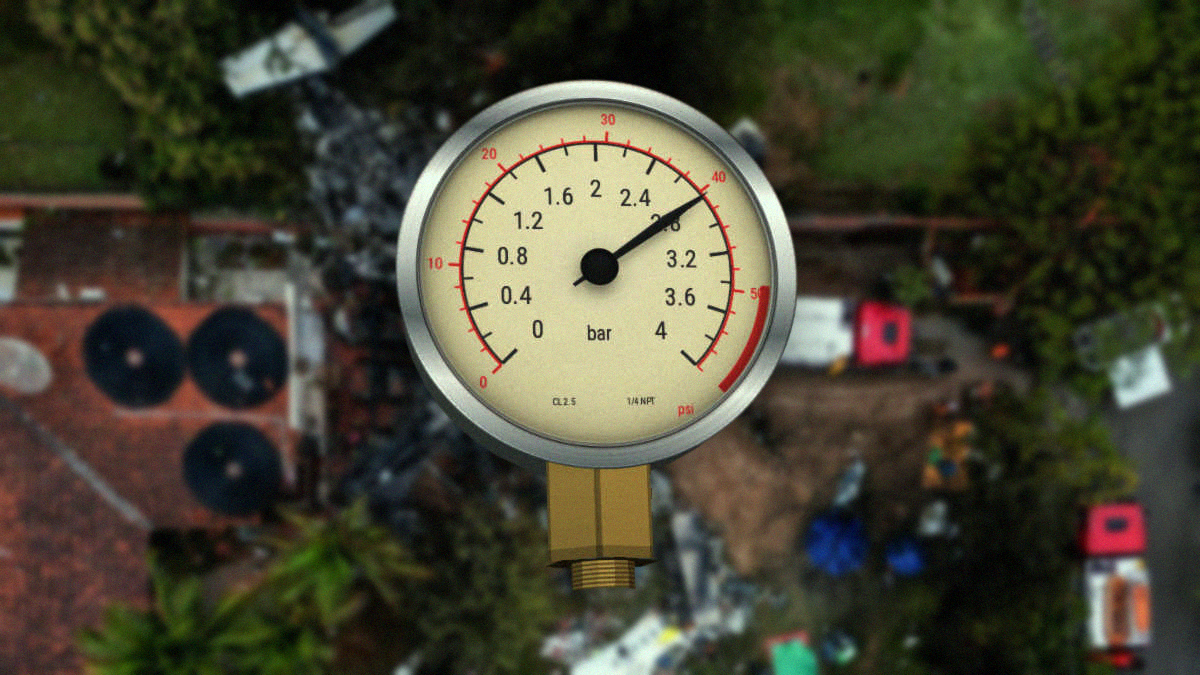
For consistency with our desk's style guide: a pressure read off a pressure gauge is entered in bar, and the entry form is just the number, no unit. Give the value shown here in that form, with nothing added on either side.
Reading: 2.8
